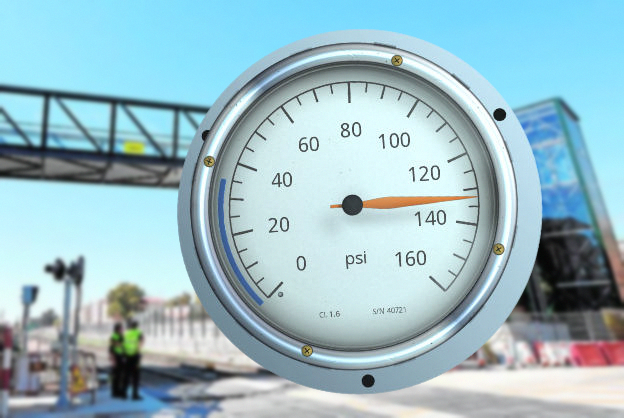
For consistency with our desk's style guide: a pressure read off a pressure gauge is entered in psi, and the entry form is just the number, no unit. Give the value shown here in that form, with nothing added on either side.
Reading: 132.5
